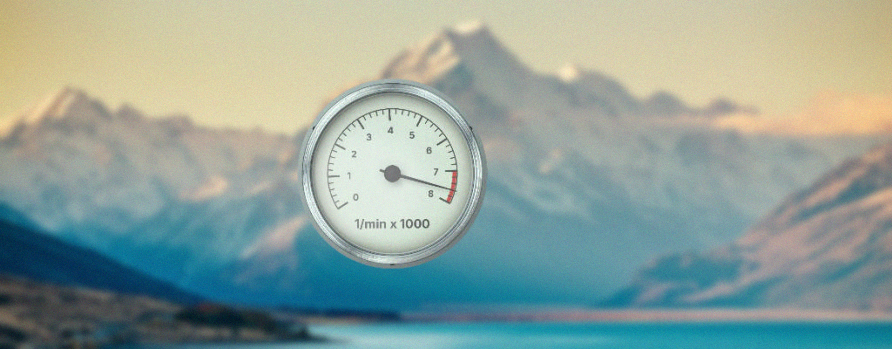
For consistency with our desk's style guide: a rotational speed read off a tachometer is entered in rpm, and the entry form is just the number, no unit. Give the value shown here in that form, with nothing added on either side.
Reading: 7600
